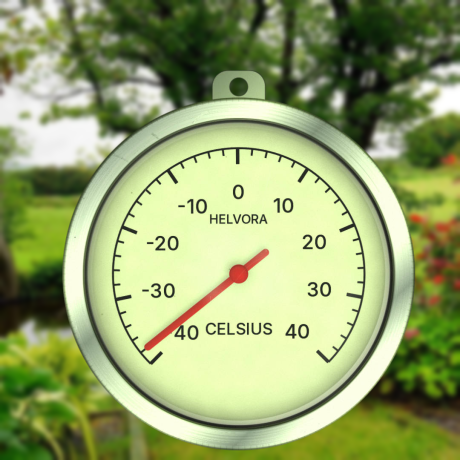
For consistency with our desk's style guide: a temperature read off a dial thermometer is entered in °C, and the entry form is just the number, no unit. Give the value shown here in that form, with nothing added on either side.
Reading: -38
